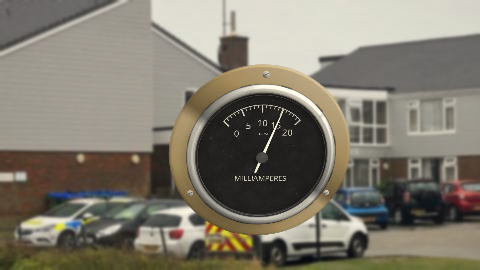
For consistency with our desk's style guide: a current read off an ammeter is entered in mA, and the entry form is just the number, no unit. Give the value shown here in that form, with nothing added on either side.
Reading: 15
